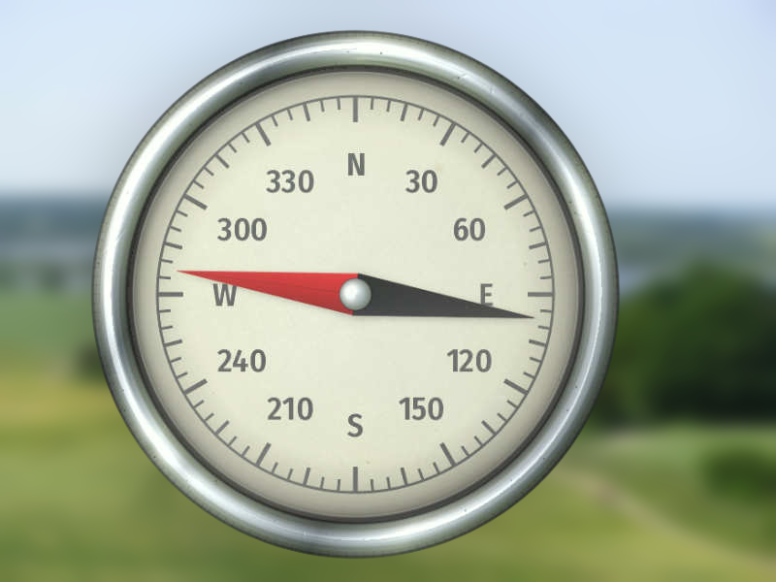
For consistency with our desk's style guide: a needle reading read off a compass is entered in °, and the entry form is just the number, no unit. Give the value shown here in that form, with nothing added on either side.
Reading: 277.5
